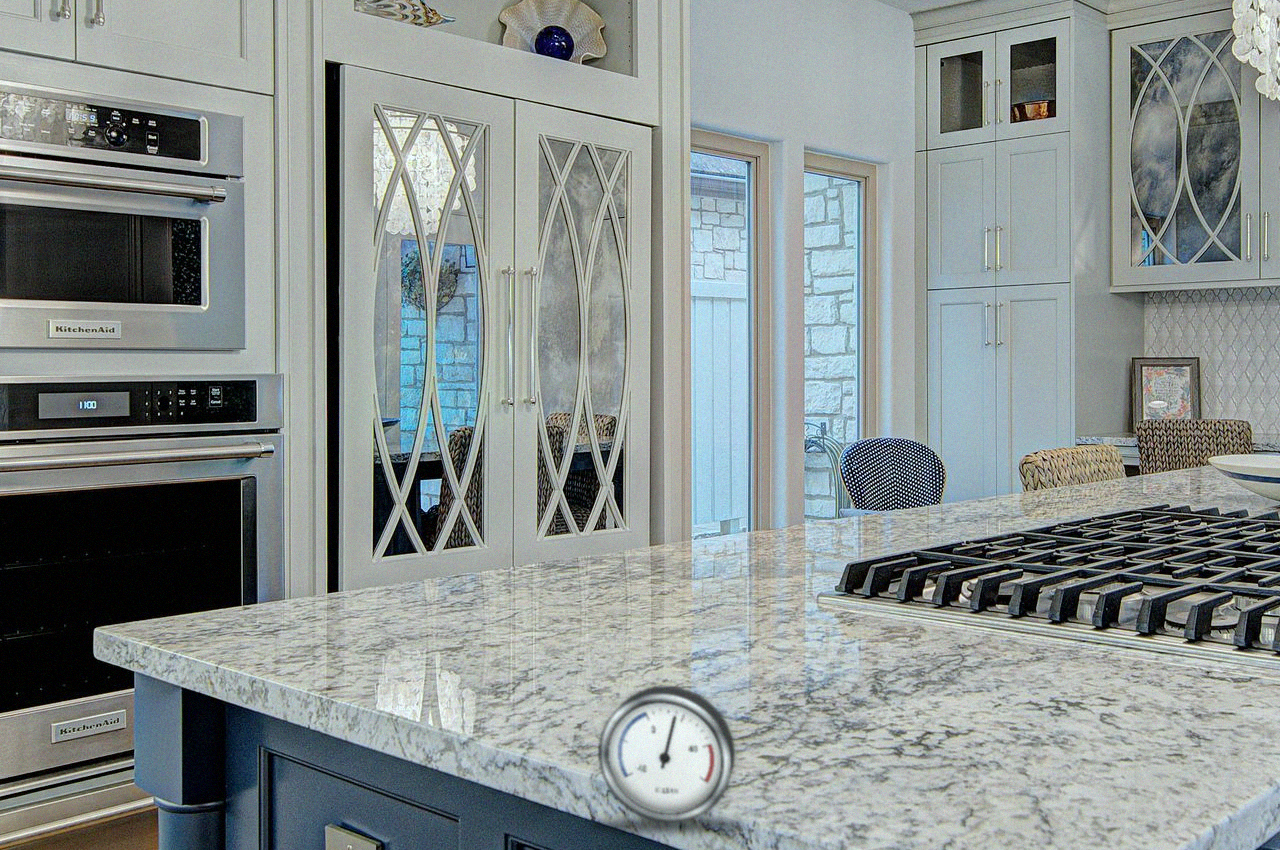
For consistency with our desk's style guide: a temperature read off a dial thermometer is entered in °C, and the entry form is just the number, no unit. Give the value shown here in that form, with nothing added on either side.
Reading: 16
